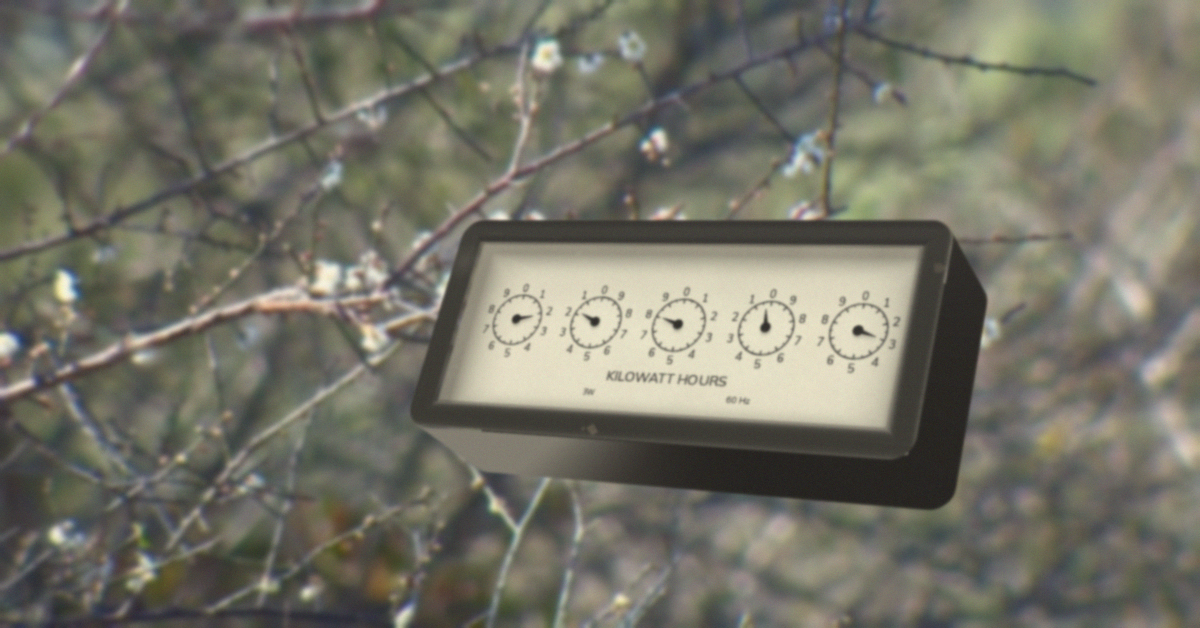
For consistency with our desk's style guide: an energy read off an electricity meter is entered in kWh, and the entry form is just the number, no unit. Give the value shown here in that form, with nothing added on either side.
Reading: 21803
